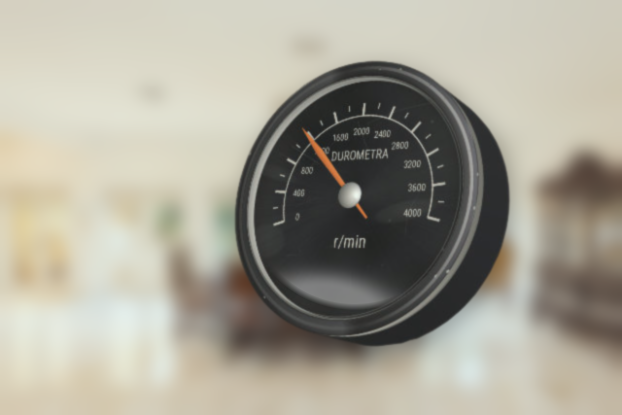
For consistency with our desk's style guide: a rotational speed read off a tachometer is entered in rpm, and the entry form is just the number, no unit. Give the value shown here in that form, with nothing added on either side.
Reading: 1200
